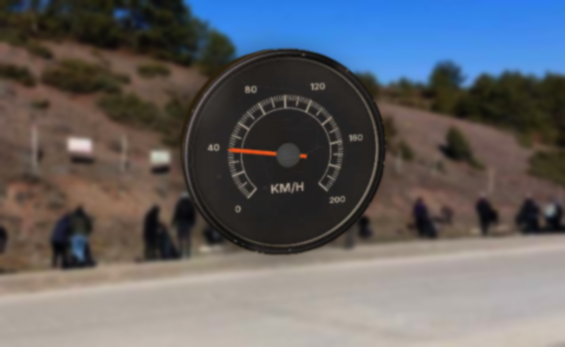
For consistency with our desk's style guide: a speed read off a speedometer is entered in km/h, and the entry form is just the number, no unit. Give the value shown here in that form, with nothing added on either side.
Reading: 40
